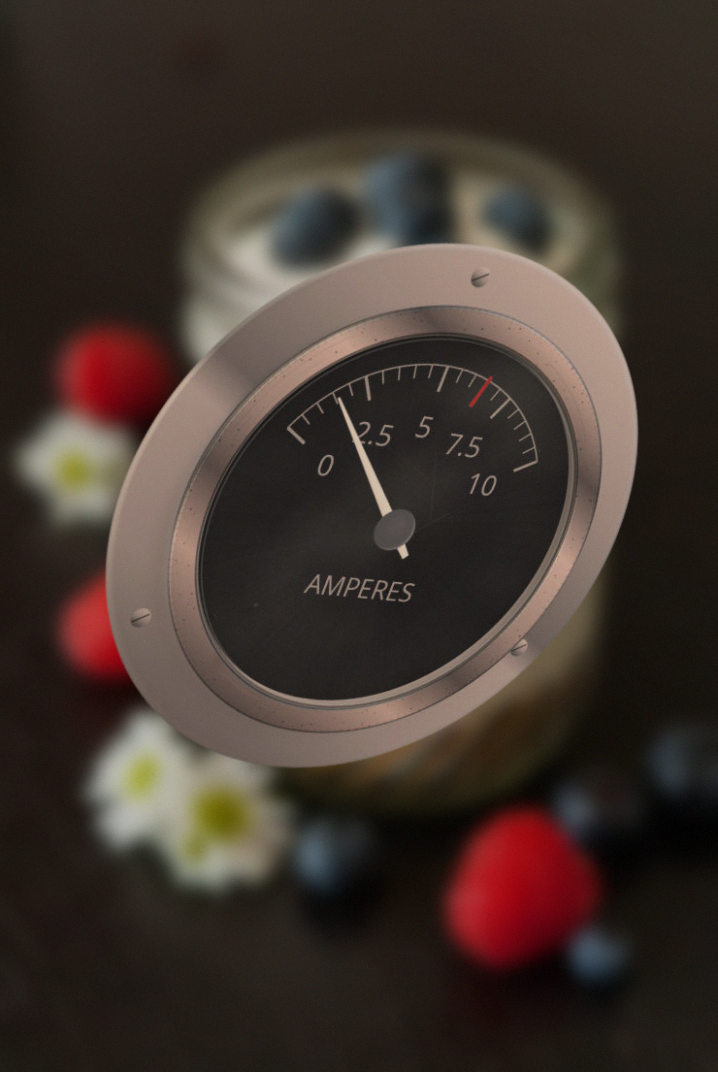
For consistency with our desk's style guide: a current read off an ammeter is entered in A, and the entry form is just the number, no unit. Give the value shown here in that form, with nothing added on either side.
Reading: 1.5
